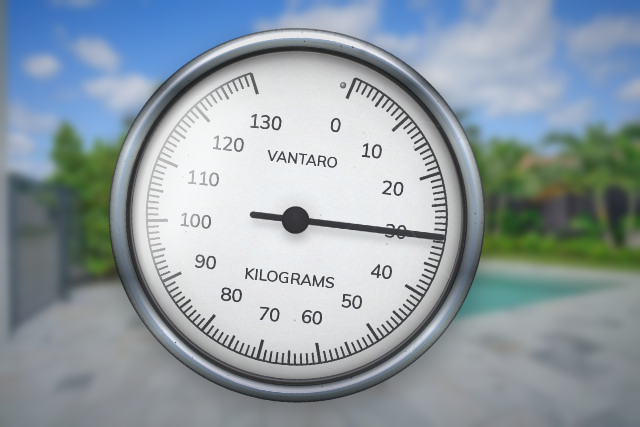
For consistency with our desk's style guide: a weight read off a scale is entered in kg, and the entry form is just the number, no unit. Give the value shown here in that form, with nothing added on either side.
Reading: 30
